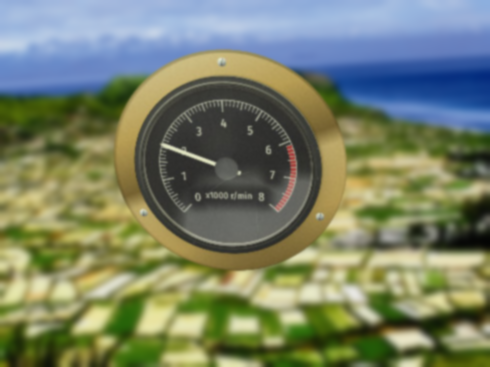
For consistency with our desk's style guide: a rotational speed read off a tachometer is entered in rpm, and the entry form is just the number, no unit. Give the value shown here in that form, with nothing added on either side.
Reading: 2000
